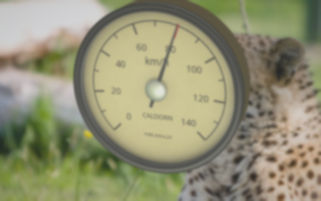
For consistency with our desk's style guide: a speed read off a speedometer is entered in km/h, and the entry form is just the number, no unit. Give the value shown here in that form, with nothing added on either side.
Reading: 80
